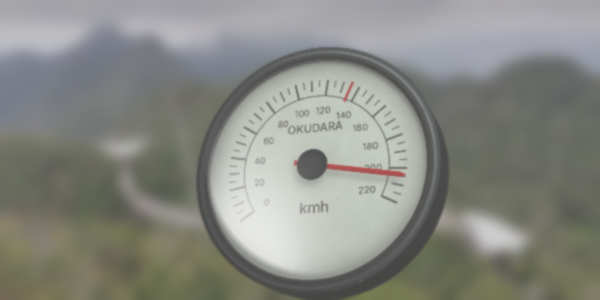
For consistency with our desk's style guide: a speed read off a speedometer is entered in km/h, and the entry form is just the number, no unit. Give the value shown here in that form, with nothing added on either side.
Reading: 205
